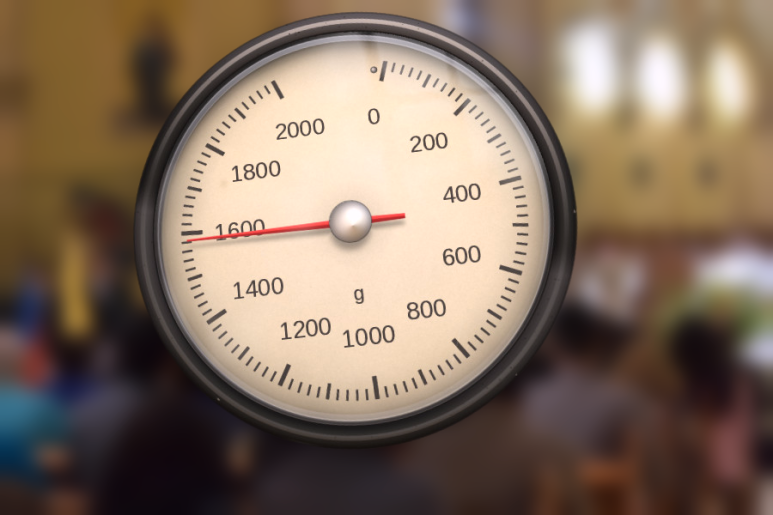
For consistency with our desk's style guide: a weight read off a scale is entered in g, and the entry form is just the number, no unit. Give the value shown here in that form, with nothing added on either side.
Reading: 1580
